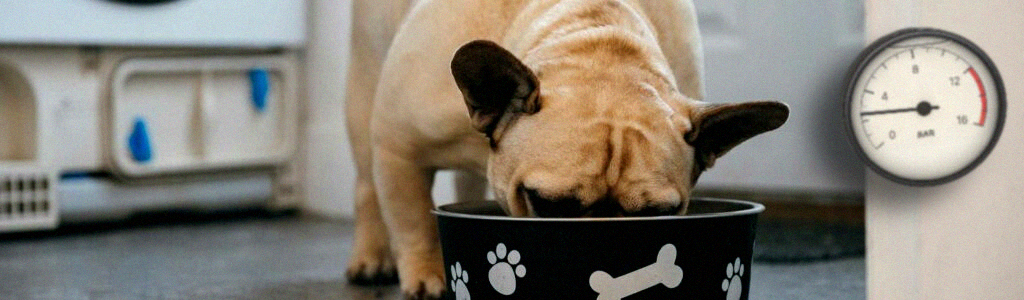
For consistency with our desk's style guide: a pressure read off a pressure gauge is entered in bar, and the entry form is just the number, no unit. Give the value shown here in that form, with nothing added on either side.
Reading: 2.5
